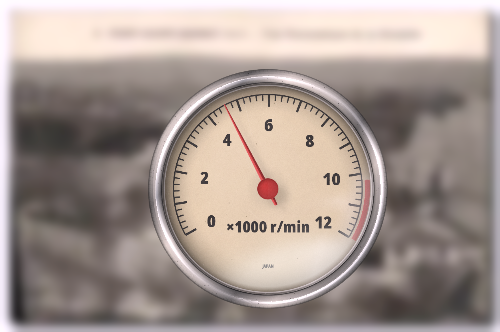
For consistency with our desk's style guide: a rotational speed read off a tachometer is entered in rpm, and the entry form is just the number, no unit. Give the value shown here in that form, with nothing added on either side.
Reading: 4600
